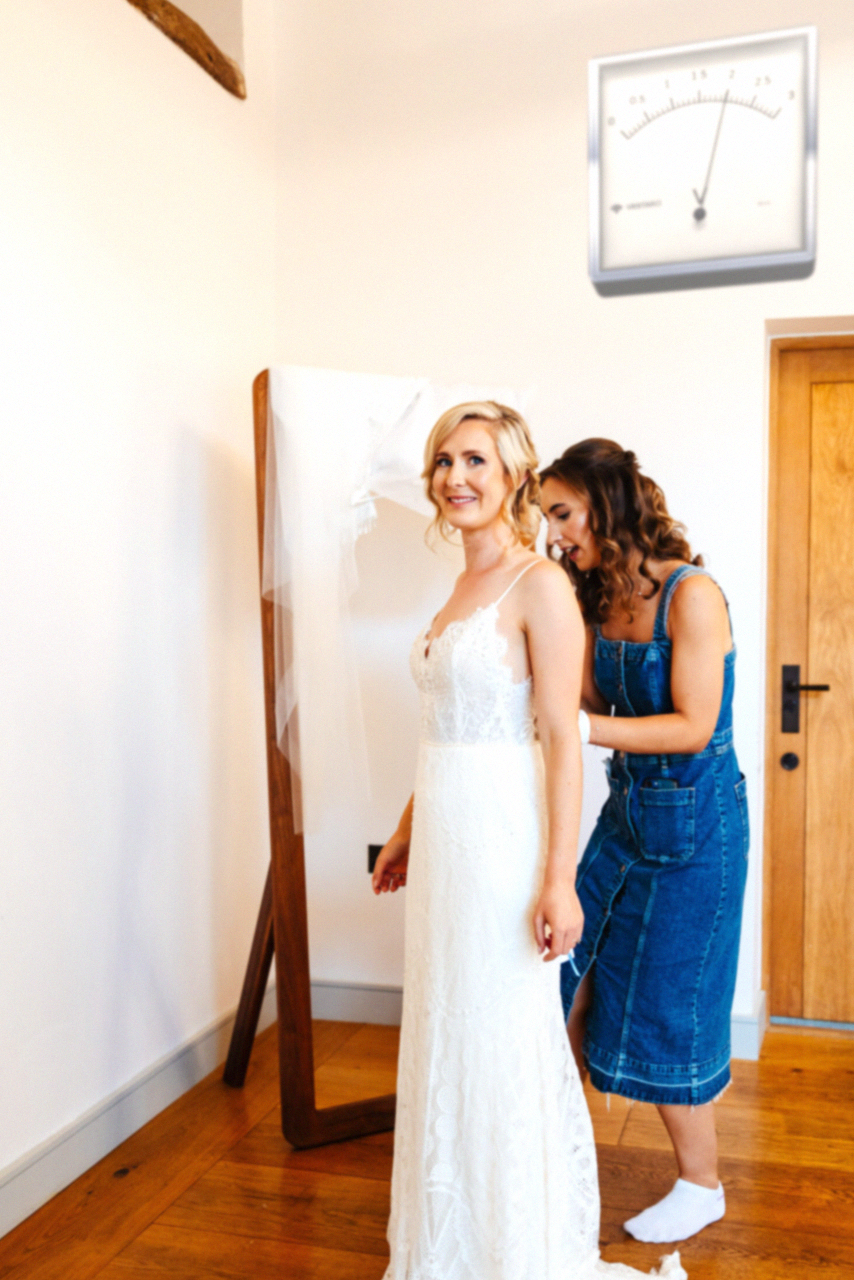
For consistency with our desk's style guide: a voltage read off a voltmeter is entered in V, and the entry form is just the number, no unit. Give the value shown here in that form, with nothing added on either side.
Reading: 2
